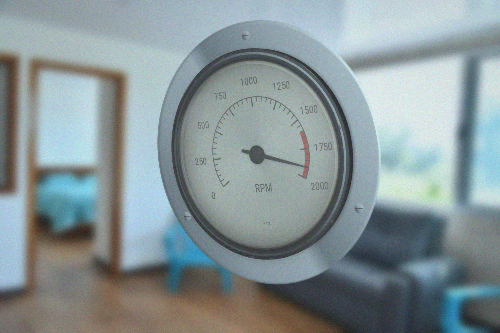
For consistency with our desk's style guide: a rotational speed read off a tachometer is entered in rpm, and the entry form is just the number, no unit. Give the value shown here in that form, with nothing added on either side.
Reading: 1900
